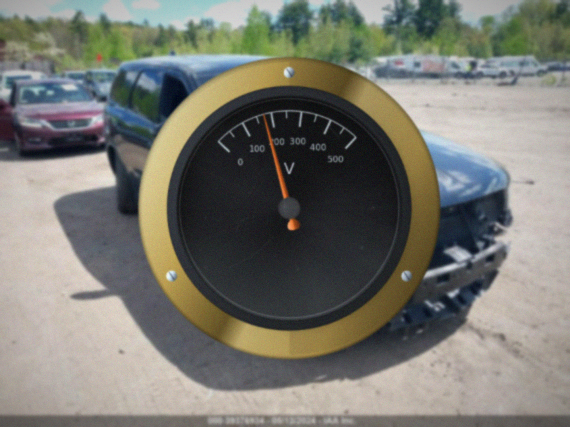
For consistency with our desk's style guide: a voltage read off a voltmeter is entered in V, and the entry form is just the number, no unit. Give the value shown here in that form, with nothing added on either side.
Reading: 175
